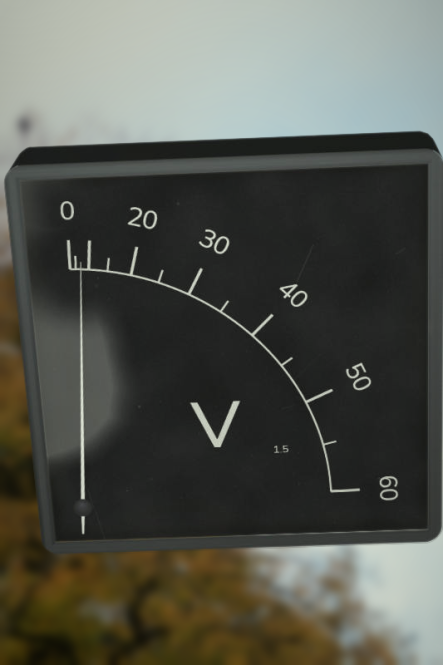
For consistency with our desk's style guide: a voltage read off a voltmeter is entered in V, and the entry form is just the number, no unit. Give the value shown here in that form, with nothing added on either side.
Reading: 7.5
